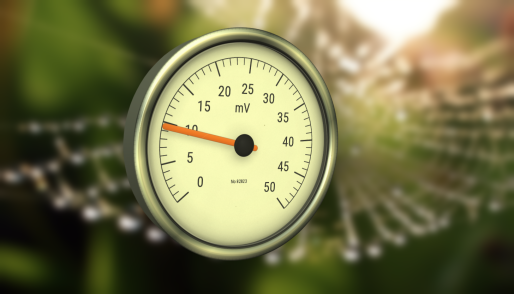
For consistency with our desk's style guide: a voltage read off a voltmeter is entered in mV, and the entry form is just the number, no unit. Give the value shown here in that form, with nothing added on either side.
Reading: 9.5
